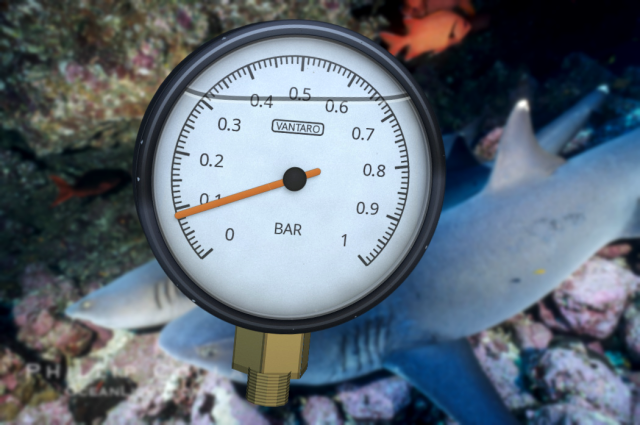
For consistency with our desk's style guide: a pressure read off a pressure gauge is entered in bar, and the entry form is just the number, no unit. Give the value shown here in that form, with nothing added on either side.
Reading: 0.09
